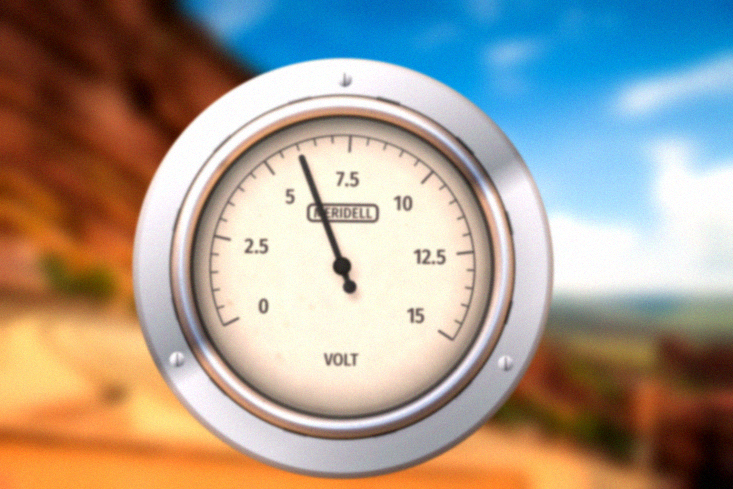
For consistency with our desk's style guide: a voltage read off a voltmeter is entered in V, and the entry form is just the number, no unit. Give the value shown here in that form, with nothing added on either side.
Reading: 6
